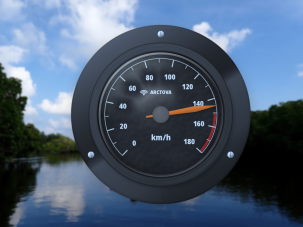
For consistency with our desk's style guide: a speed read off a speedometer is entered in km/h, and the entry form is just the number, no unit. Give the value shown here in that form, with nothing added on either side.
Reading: 145
